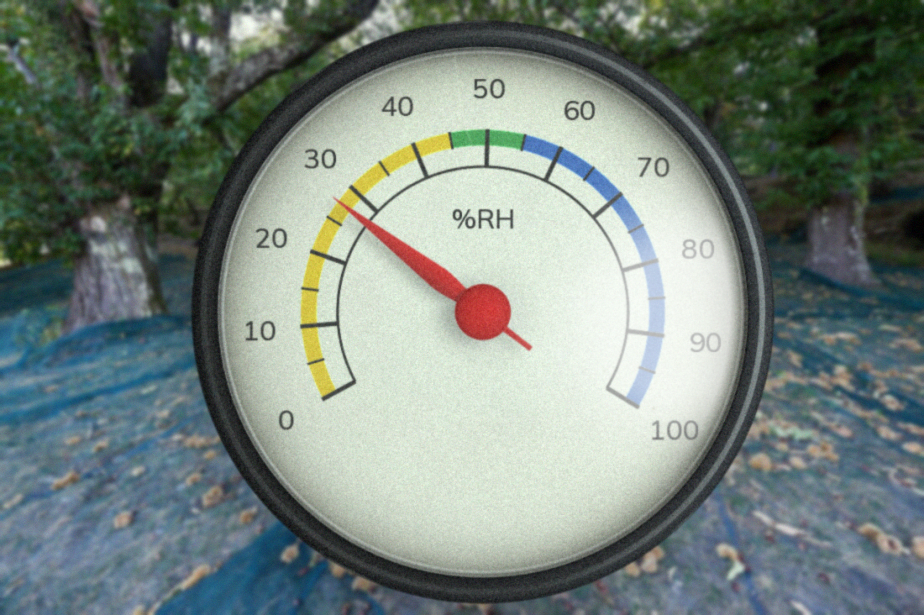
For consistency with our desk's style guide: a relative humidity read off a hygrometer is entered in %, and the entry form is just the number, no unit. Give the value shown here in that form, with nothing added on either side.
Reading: 27.5
